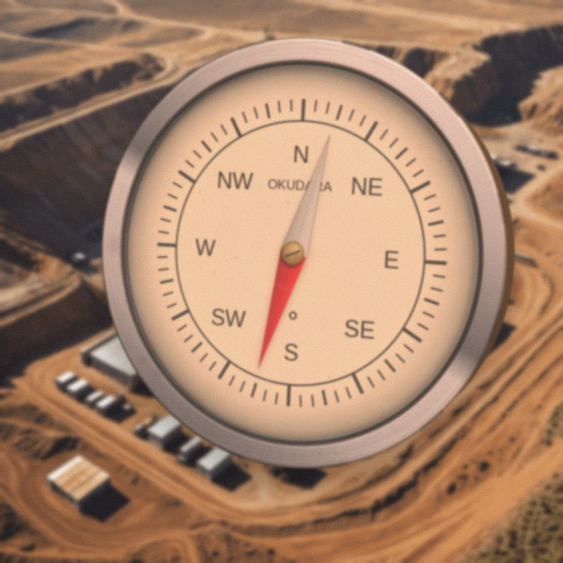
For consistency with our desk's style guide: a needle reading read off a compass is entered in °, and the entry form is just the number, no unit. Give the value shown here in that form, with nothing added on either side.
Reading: 195
